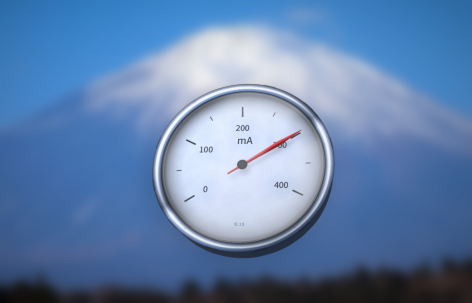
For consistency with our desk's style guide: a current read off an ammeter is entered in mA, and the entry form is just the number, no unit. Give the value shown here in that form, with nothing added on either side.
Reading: 300
